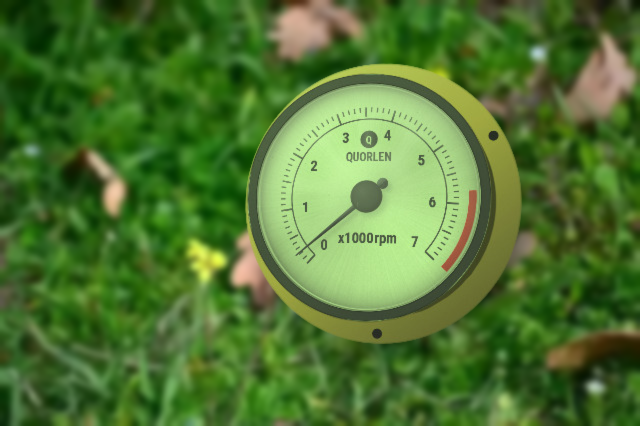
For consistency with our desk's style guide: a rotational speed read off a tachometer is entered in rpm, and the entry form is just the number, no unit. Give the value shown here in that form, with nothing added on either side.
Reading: 200
